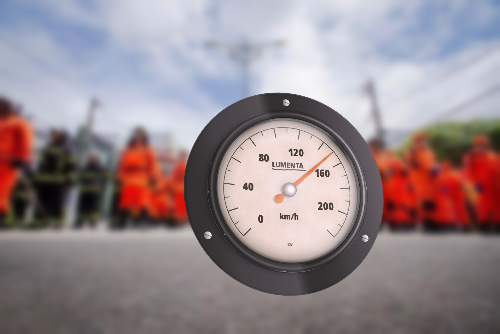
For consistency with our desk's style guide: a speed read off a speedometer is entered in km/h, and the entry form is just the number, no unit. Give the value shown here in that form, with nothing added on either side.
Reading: 150
